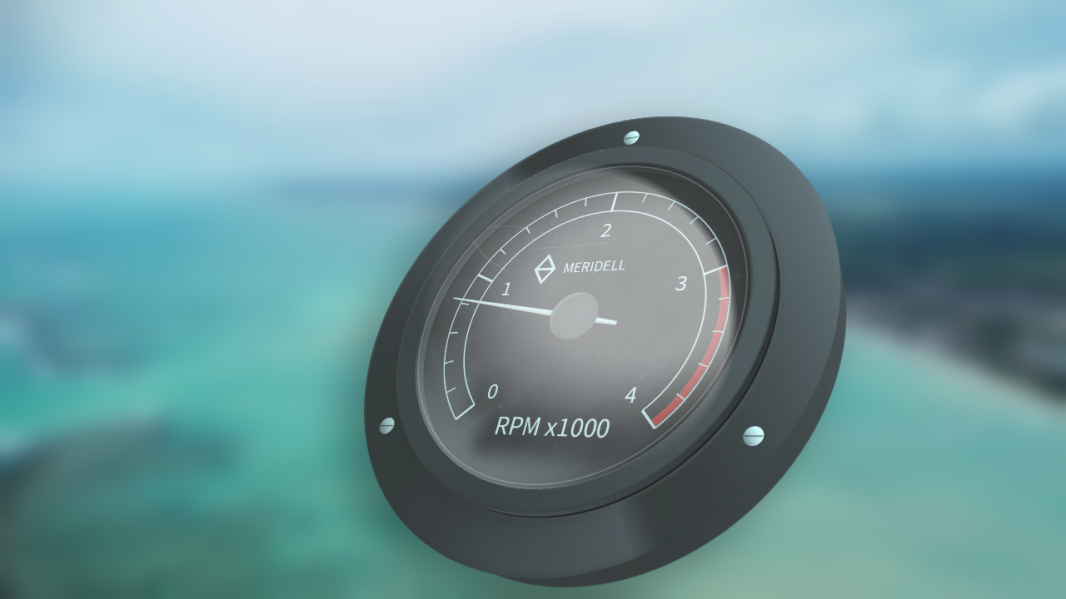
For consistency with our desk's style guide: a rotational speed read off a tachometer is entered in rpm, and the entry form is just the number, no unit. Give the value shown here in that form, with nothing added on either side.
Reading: 800
